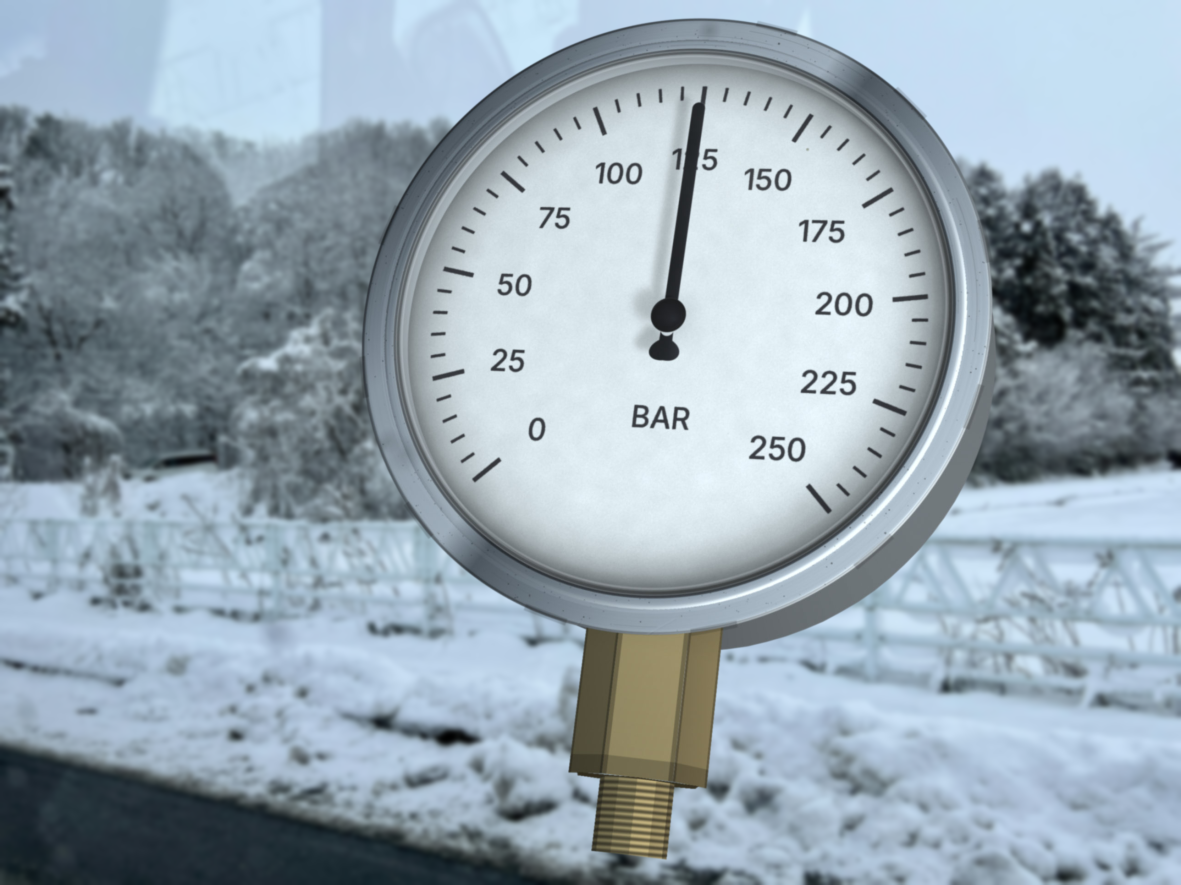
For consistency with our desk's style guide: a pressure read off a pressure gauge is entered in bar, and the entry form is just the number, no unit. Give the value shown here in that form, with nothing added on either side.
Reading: 125
